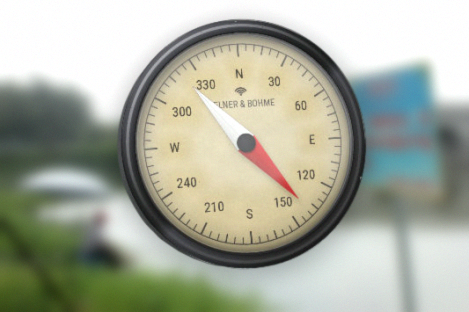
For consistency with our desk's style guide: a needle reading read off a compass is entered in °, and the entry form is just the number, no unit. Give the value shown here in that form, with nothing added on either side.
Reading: 140
